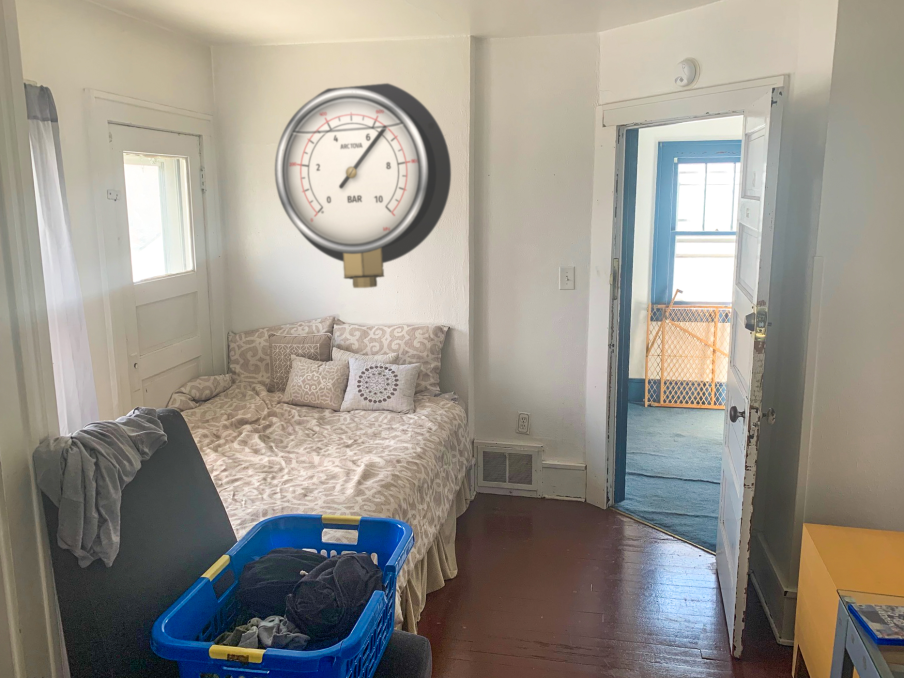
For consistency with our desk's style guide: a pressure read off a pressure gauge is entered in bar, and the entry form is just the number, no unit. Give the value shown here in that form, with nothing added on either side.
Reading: 6.5
